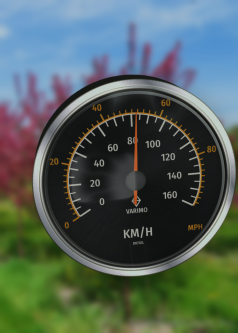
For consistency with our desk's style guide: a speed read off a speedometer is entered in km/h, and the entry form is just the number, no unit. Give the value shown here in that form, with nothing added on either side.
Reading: 82.5
